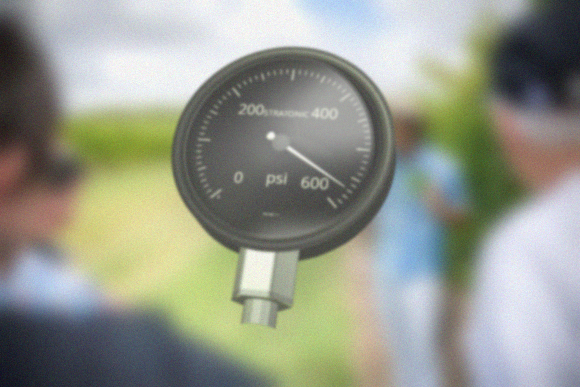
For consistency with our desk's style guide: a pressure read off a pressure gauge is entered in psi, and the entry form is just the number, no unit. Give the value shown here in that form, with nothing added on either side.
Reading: 570
